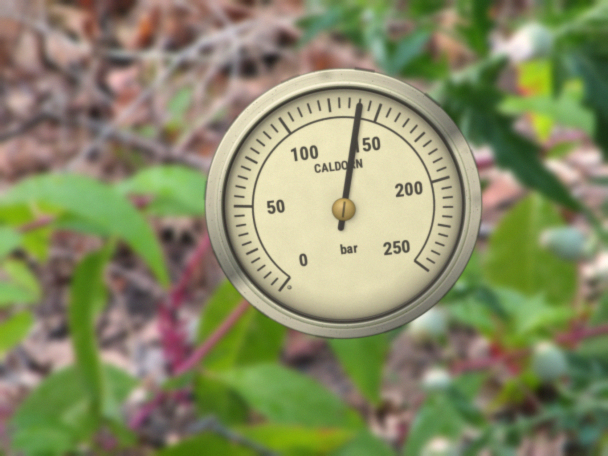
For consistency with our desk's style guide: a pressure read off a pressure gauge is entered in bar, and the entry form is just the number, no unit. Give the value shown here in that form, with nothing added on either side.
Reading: 140
